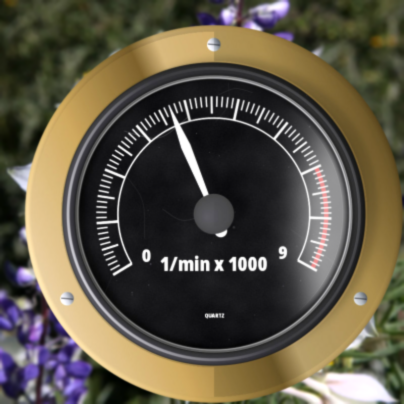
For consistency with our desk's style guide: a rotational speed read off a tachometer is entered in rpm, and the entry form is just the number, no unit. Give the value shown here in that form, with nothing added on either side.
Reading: 3700
